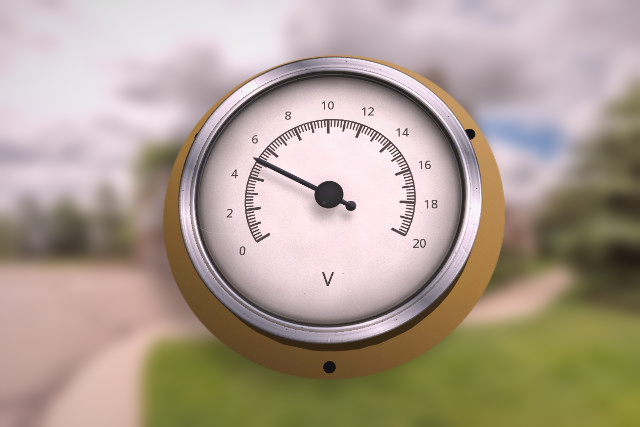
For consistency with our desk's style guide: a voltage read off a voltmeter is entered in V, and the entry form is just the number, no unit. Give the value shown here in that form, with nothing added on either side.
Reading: 5
